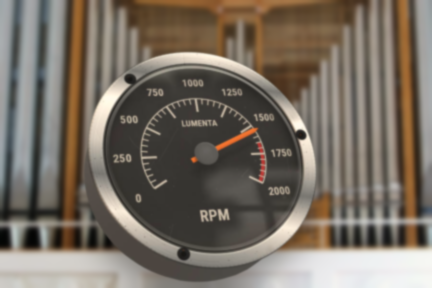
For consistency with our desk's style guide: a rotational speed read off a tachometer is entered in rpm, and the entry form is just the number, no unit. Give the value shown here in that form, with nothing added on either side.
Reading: 1550
